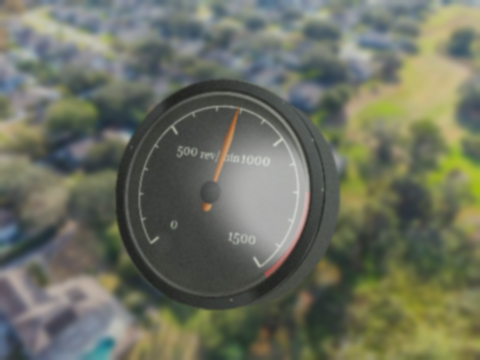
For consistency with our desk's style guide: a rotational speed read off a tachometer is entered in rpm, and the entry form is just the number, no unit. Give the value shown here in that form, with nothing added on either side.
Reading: 800
